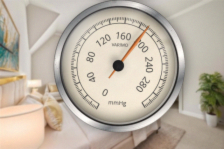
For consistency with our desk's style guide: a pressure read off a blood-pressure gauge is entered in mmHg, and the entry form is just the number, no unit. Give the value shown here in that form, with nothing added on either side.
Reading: 190
